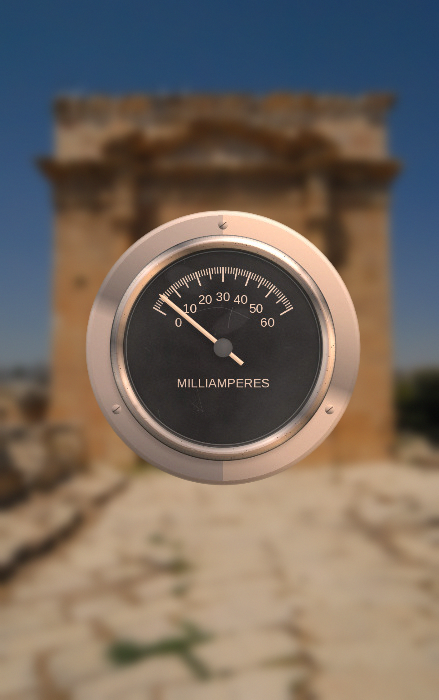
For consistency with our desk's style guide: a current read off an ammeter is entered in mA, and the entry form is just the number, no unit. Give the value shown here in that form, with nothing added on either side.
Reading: 5
